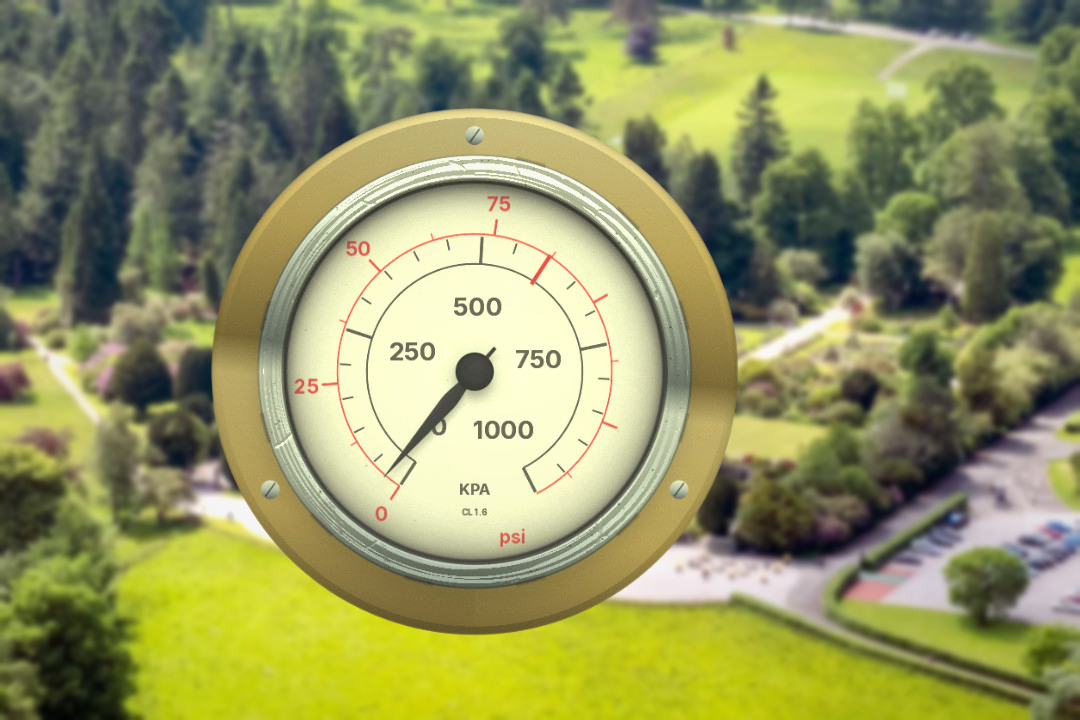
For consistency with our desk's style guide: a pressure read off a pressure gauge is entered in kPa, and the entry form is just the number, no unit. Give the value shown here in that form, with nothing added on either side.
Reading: 25
